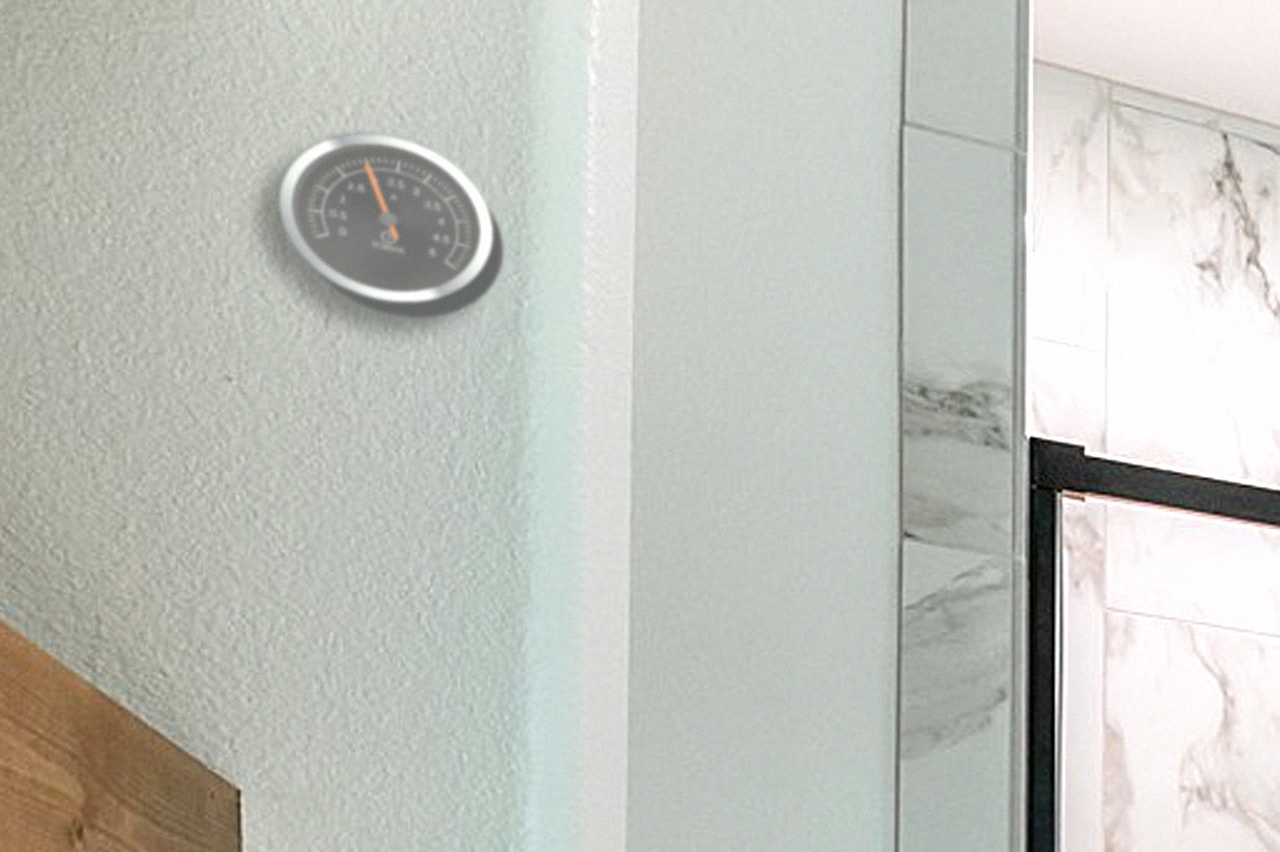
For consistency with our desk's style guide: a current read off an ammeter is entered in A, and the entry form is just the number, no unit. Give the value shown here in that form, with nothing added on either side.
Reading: 2
